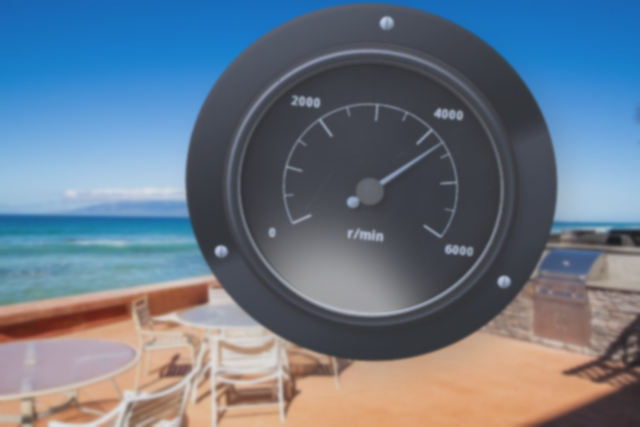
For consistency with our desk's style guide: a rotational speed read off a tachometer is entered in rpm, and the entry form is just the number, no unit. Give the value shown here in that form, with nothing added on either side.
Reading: 4250
